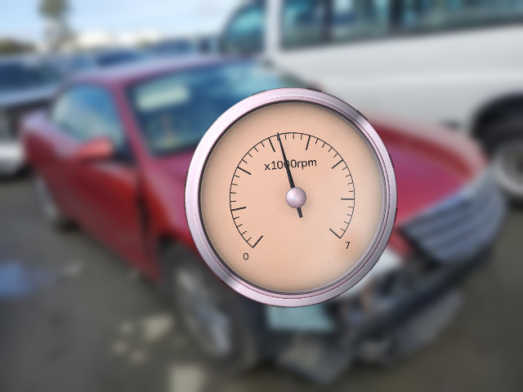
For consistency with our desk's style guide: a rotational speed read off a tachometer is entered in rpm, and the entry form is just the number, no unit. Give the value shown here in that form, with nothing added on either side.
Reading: 3200
